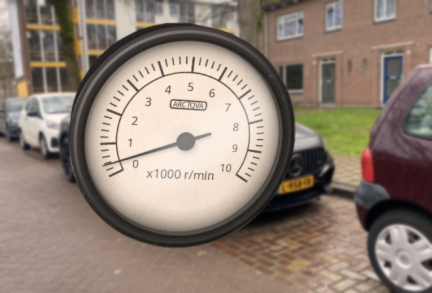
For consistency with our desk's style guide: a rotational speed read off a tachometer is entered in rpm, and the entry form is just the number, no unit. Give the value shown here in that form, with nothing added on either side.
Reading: 400
